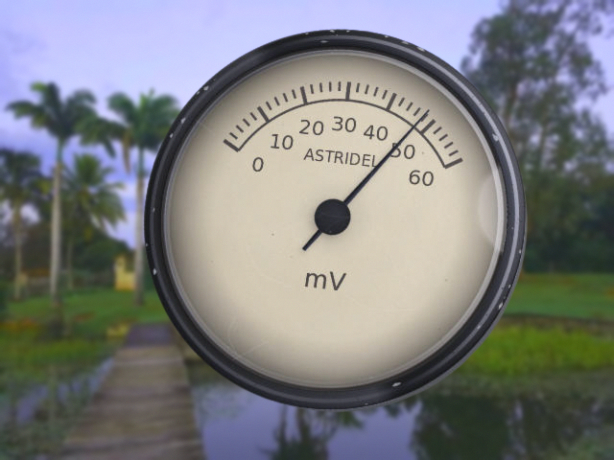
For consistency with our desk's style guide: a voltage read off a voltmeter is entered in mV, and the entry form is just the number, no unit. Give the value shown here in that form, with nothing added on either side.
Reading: 48
